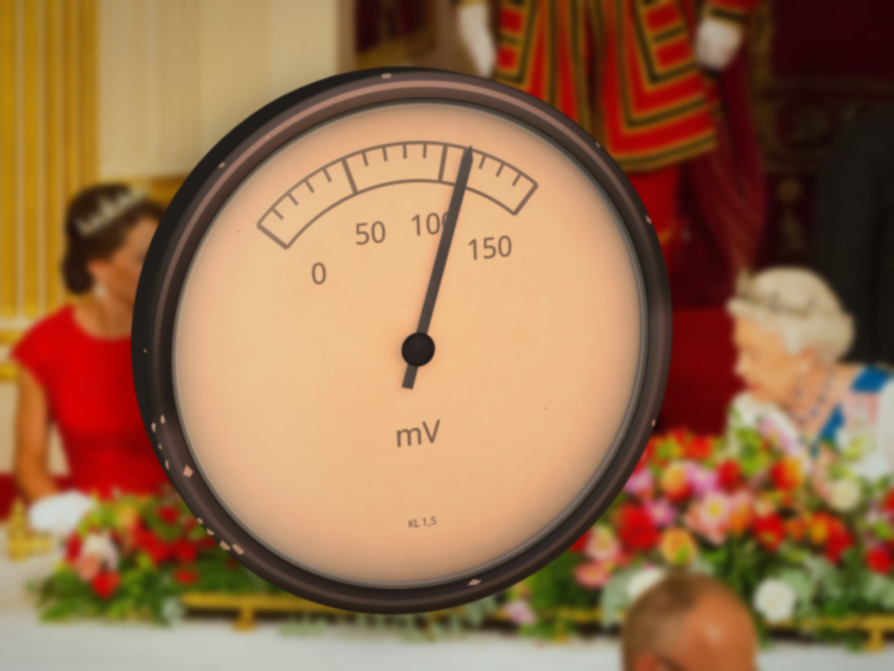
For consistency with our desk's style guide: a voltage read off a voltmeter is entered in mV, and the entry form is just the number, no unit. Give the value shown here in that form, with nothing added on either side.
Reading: 110
